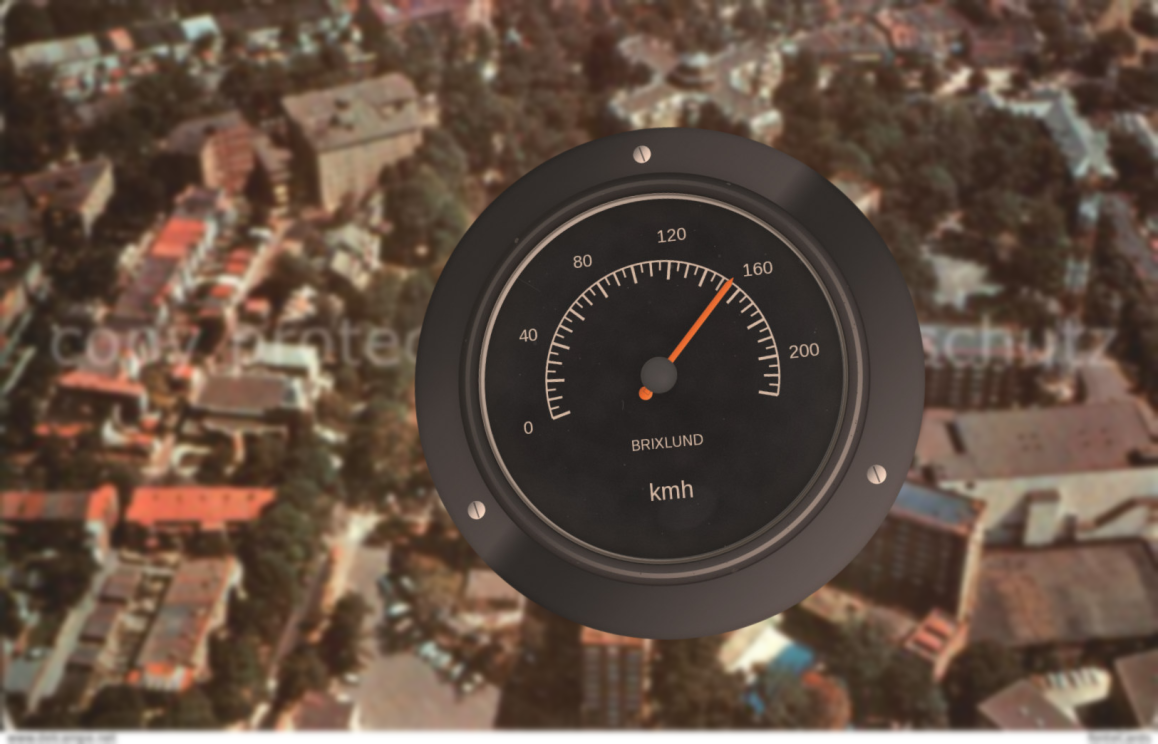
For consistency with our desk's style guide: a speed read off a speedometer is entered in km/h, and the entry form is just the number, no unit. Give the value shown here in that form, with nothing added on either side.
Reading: 155
